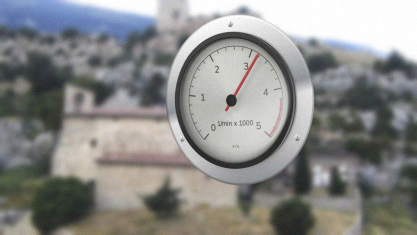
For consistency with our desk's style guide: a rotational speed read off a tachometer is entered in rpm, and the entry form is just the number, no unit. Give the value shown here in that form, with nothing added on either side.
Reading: 3200
